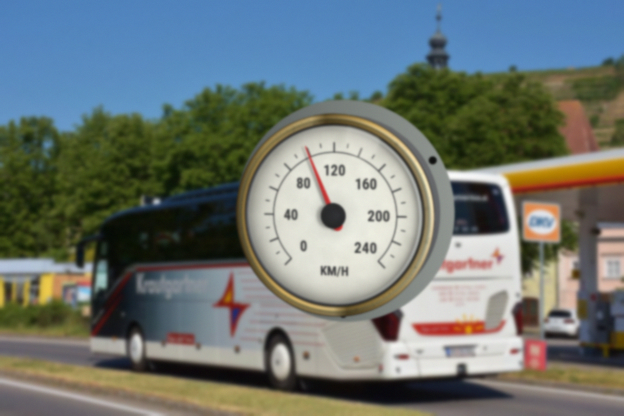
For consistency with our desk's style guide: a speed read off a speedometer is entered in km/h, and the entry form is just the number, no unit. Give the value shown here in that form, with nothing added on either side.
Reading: 100
